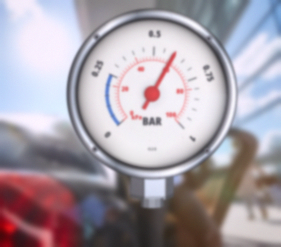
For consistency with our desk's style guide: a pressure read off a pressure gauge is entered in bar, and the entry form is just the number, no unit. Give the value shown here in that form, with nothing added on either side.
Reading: 0.6
